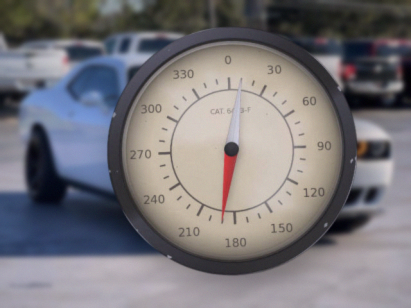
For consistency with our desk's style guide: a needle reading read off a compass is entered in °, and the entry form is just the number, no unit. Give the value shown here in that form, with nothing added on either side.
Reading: 190
